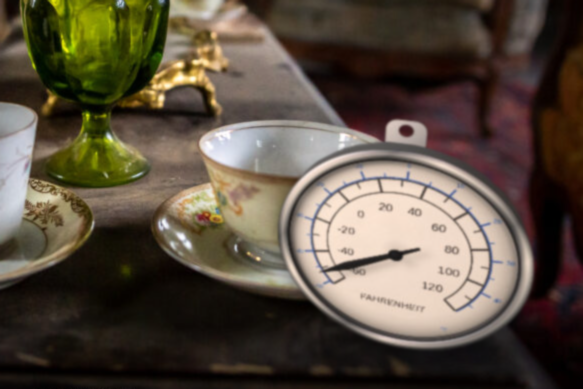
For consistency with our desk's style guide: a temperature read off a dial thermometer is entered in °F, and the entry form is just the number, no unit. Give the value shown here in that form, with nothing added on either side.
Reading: -50
